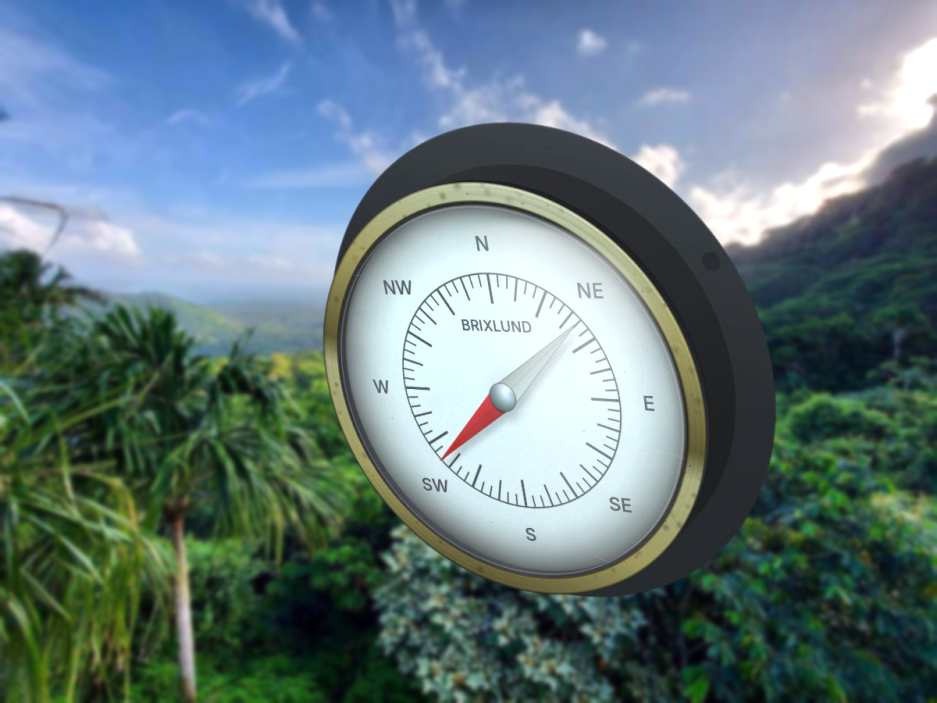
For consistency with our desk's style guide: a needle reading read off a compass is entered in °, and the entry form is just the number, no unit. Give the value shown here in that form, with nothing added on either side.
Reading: 230
